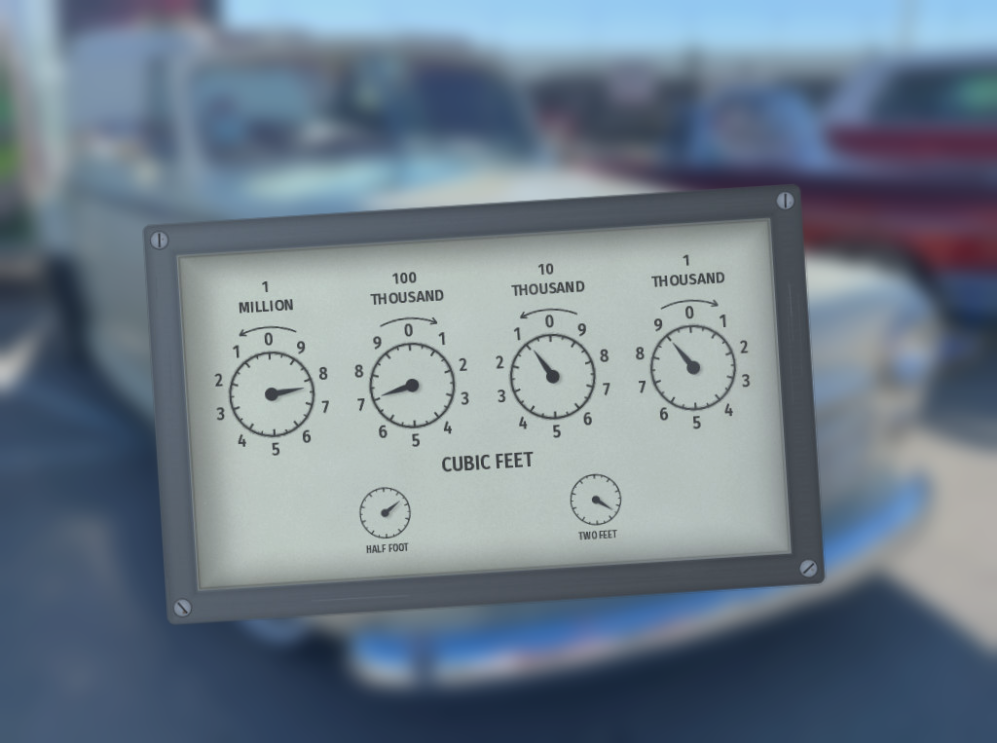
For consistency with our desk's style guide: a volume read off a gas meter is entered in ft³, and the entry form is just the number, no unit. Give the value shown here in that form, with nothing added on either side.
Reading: 770900
